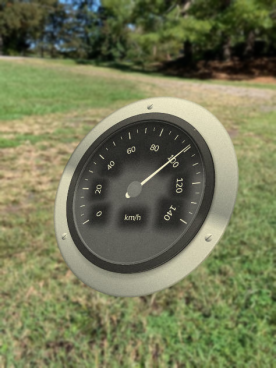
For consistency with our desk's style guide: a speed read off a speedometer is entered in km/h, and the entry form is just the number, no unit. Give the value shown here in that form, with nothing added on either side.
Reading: 100
